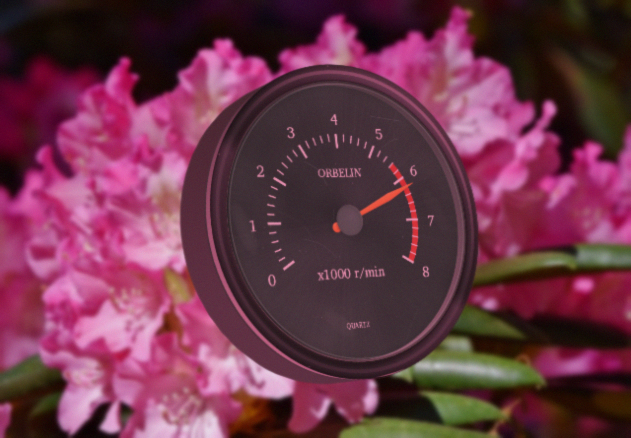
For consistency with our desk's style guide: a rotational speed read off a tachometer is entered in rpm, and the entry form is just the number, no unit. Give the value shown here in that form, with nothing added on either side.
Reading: 6200
